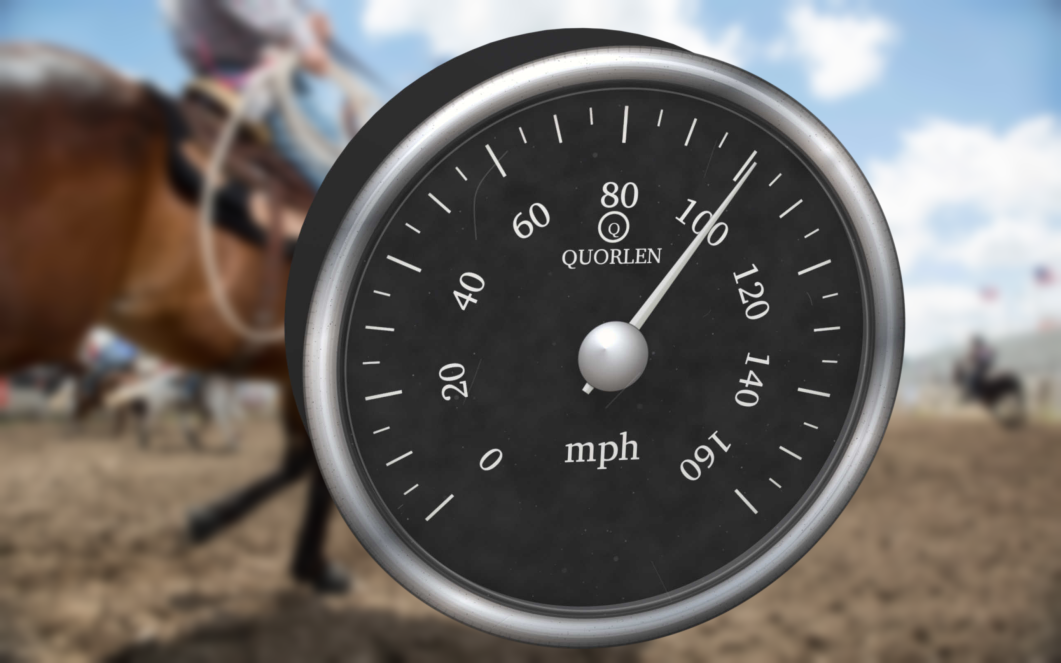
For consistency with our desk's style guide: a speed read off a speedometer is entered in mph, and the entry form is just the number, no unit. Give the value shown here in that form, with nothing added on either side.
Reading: 100
